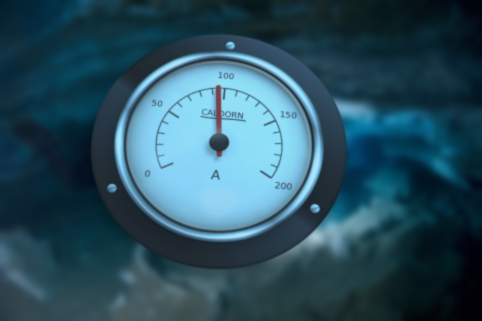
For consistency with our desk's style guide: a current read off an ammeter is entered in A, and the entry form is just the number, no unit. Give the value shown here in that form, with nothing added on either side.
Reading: 95
